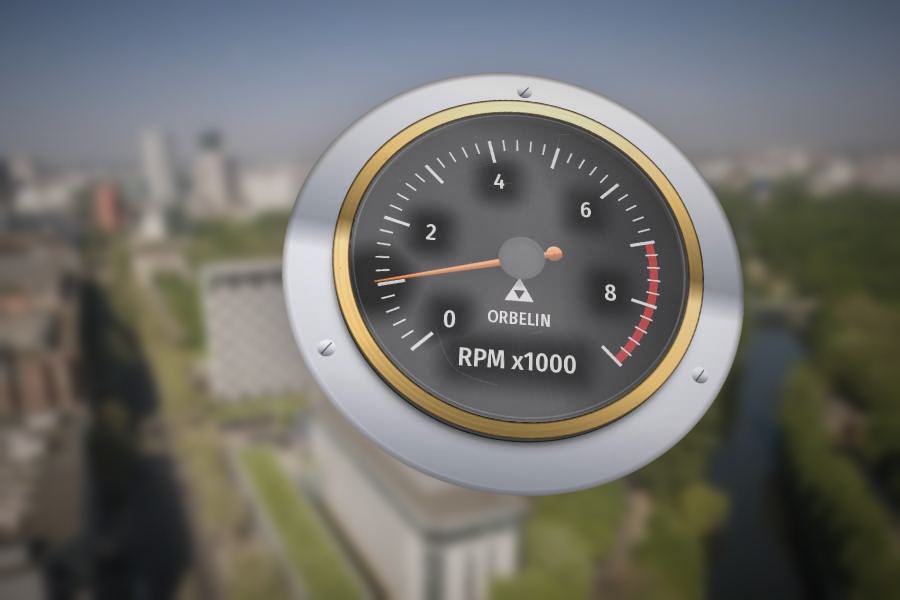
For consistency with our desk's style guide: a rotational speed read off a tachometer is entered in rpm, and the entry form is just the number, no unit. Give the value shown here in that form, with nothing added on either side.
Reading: 1000
